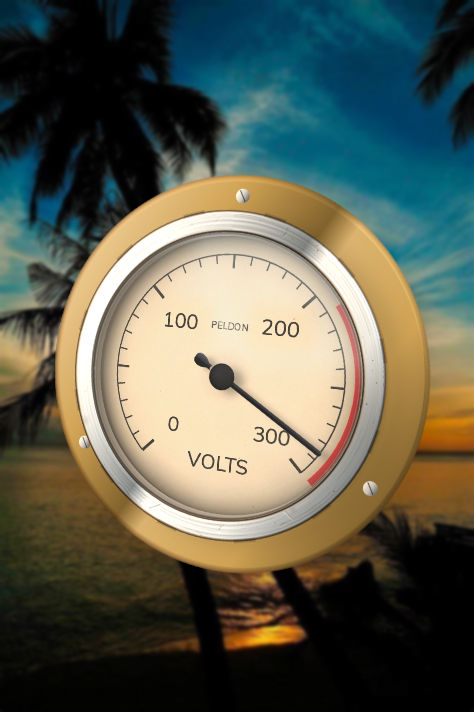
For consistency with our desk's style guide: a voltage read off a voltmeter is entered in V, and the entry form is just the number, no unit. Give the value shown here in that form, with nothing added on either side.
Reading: 285
